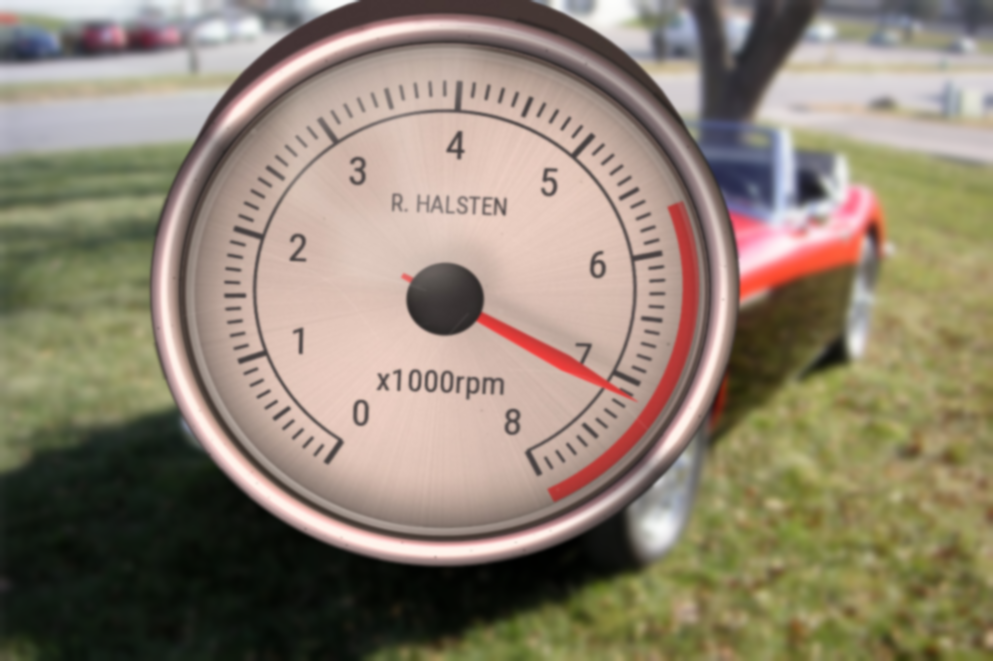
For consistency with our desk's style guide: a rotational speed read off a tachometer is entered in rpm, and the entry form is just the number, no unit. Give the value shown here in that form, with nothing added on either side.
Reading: 7100
